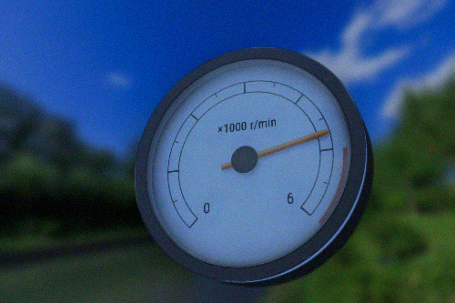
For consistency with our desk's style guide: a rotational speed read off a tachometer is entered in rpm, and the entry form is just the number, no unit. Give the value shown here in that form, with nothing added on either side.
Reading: 4750
